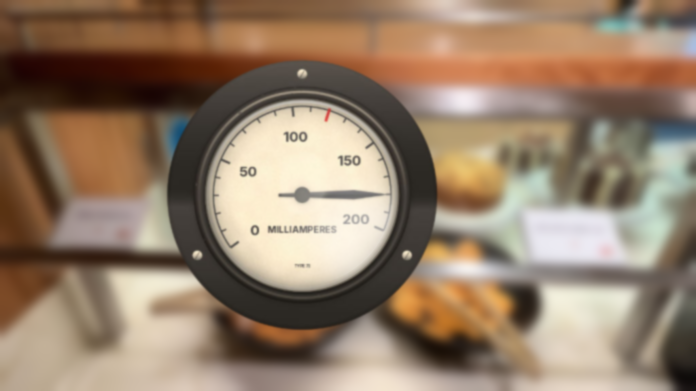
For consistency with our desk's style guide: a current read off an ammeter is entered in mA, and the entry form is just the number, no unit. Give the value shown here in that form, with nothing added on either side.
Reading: 180
